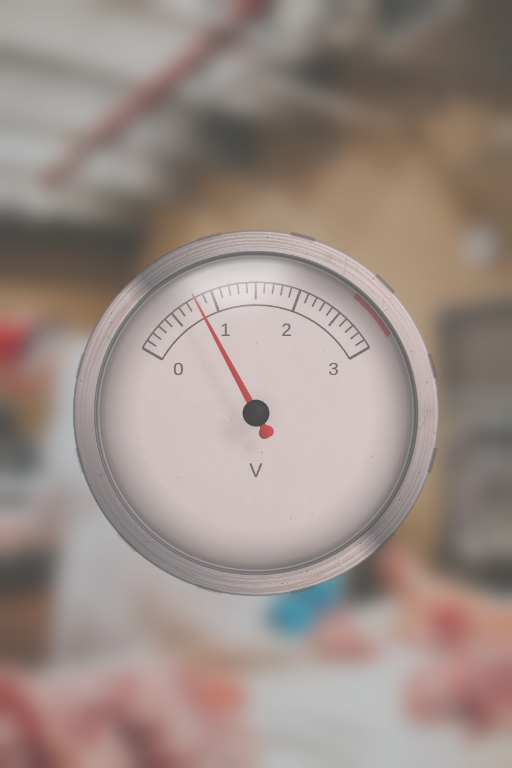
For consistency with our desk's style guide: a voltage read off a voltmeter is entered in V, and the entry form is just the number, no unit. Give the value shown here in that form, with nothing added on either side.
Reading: 0.8
